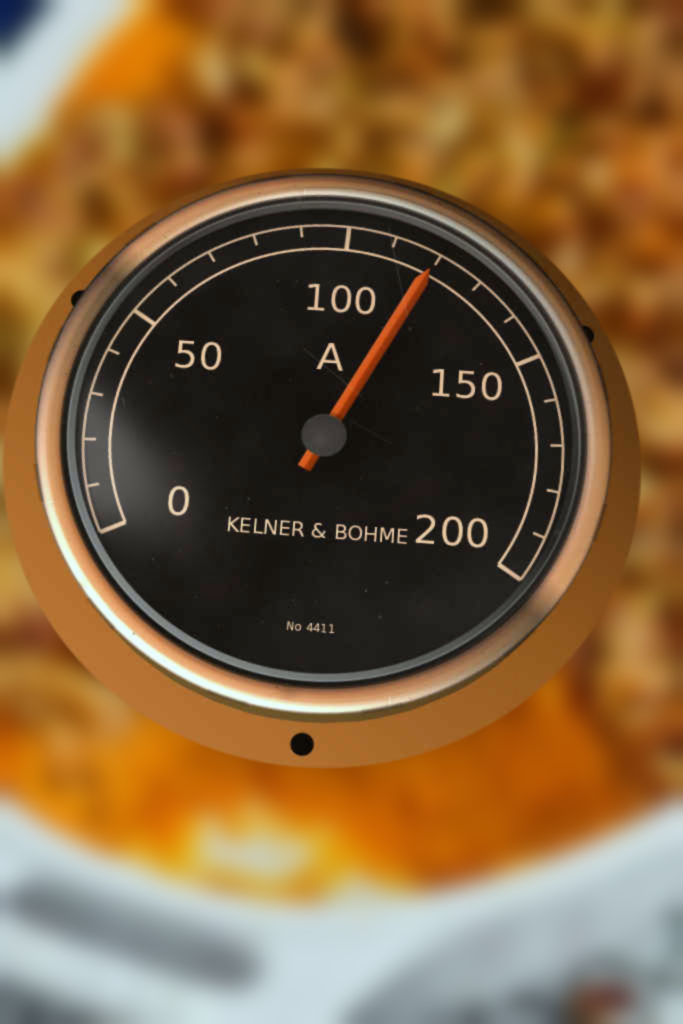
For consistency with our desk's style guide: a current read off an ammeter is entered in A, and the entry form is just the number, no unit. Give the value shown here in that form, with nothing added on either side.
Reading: 120
